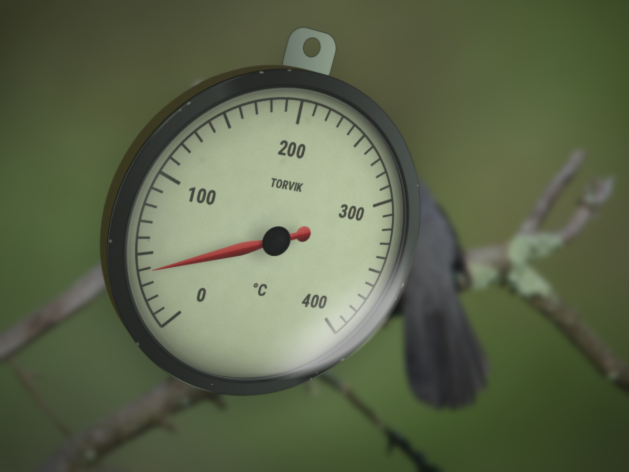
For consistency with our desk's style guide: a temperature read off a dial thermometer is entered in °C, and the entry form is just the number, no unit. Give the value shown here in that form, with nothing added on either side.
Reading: 40
